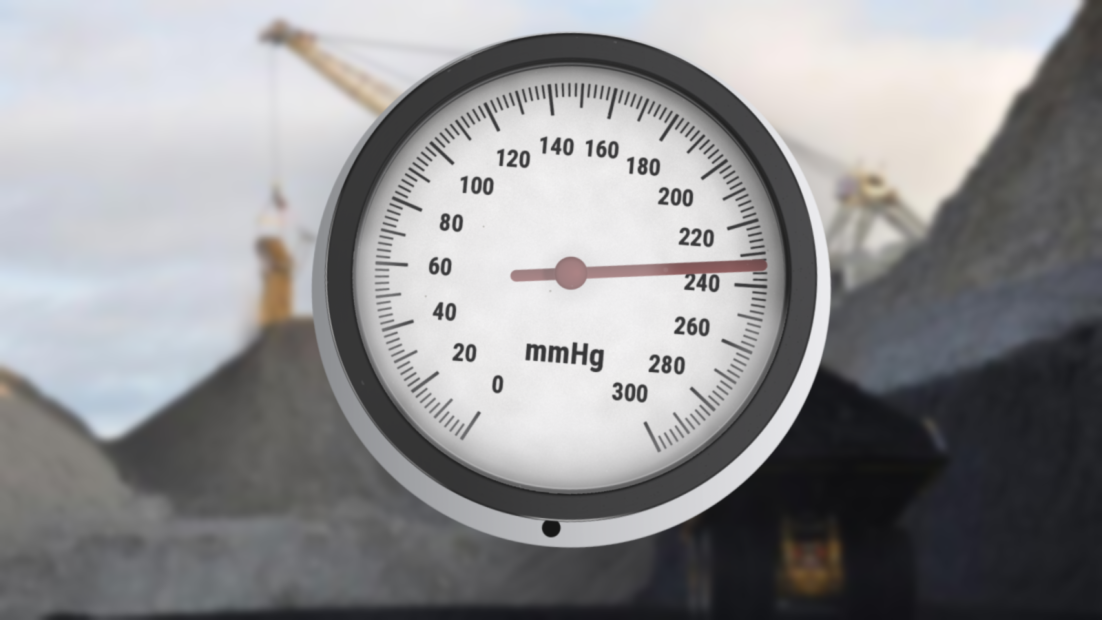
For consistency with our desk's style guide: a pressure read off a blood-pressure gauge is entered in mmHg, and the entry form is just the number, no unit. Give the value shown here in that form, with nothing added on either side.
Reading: 234
